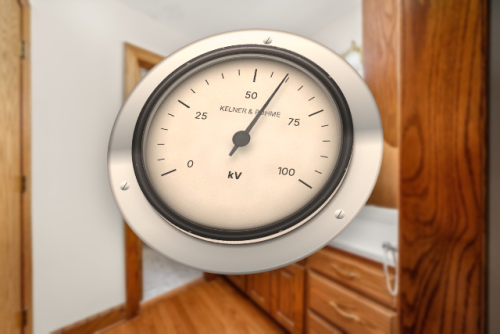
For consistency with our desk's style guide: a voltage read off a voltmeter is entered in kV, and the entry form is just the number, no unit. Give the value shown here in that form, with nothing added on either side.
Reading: 60
